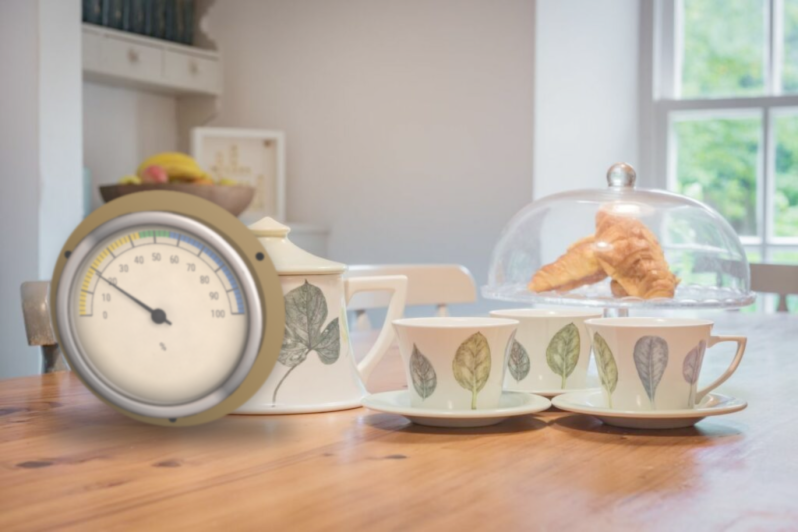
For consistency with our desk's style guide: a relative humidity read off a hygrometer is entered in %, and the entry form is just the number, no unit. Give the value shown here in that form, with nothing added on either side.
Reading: 20
